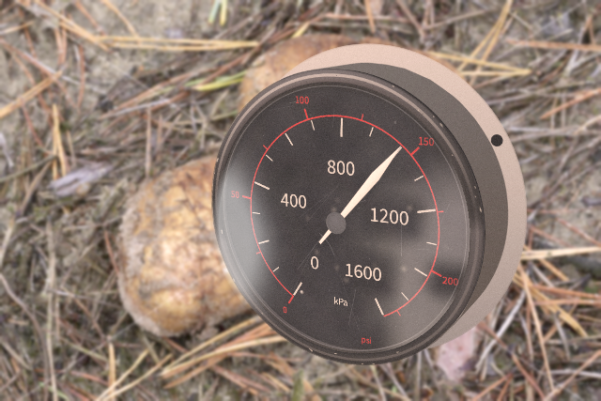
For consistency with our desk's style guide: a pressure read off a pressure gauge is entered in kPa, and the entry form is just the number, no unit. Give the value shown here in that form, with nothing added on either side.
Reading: 1000
